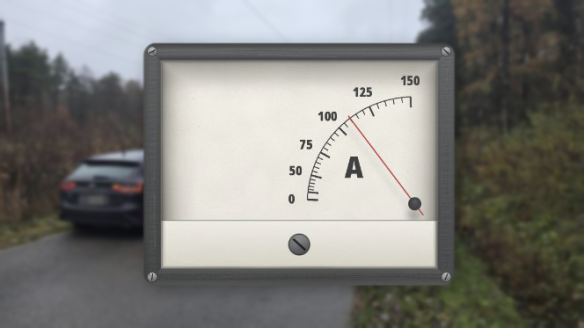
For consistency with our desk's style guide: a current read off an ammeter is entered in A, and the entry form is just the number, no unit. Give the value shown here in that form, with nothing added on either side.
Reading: 110
